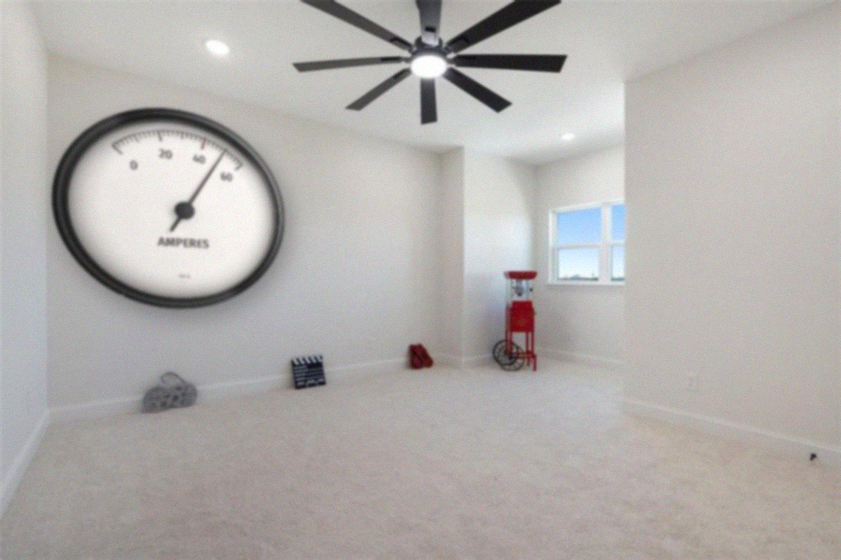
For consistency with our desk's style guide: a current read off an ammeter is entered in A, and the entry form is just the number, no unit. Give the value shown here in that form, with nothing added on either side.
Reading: 50
